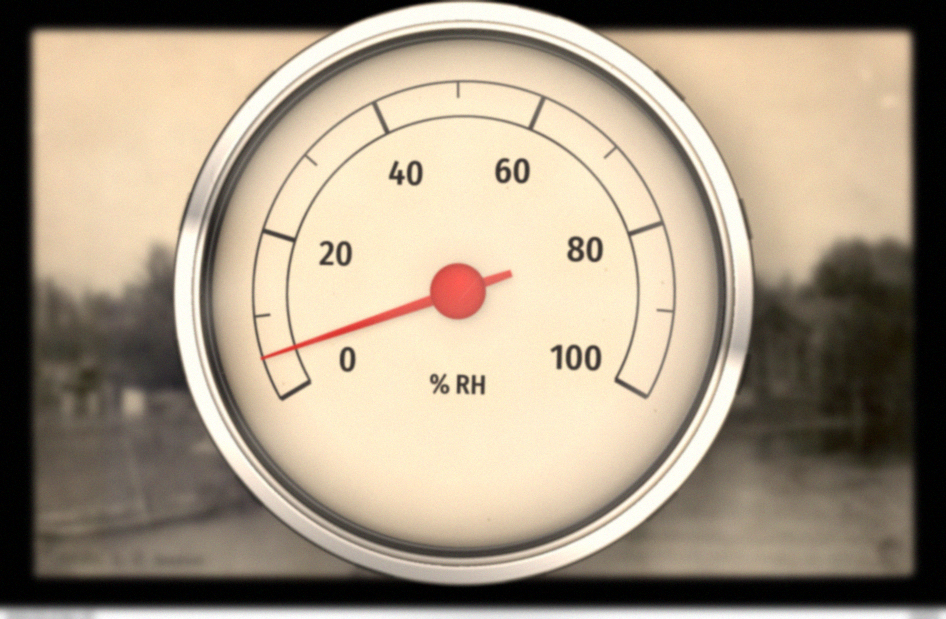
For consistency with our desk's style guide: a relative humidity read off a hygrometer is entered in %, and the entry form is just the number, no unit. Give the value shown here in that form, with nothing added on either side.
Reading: 5
